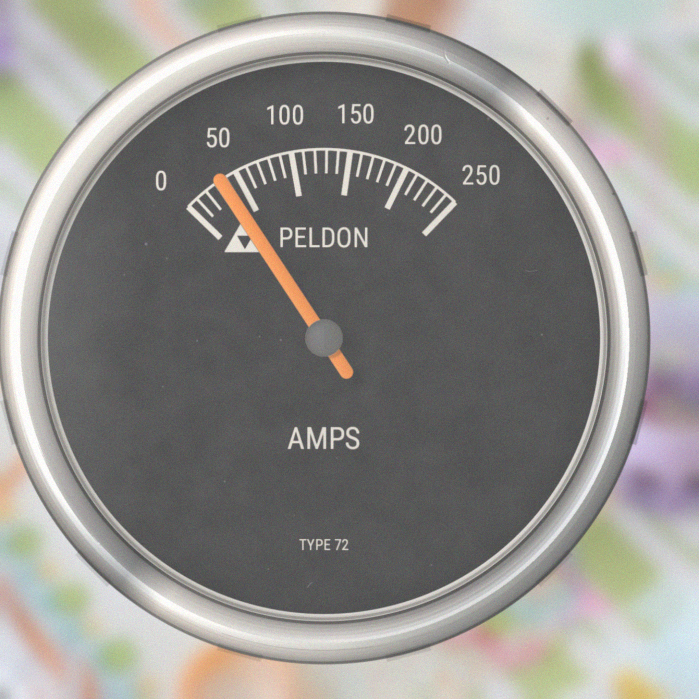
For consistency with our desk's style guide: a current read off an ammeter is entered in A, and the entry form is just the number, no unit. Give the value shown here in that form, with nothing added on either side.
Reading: 35
